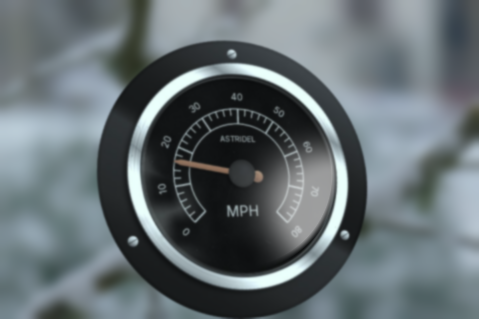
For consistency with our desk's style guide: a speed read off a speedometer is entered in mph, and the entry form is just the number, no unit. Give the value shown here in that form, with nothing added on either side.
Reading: 16
